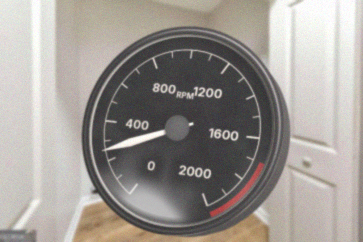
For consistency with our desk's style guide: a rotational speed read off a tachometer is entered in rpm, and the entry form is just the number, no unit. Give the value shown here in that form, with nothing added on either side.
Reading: 250
